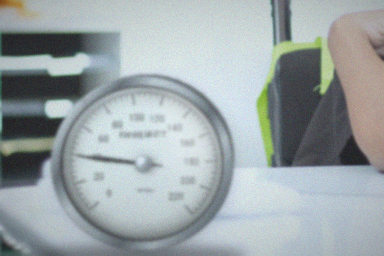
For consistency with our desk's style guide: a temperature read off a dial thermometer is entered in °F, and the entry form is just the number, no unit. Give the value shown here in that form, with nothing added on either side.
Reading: 40
